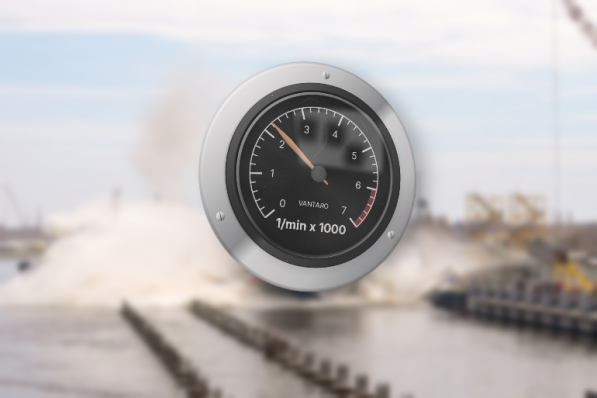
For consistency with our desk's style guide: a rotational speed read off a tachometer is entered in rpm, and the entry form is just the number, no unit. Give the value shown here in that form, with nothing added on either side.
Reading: 2200
